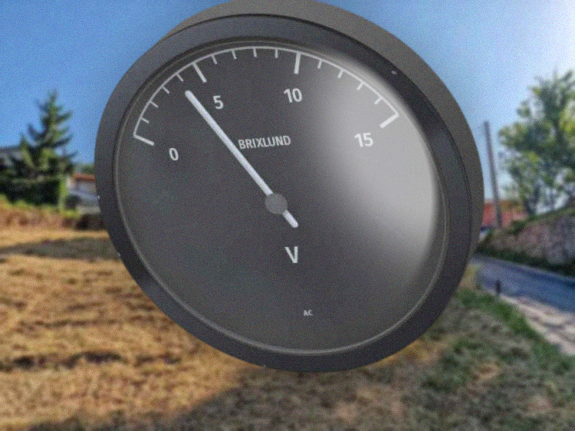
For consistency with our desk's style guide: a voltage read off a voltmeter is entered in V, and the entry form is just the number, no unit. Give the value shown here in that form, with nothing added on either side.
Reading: 4
